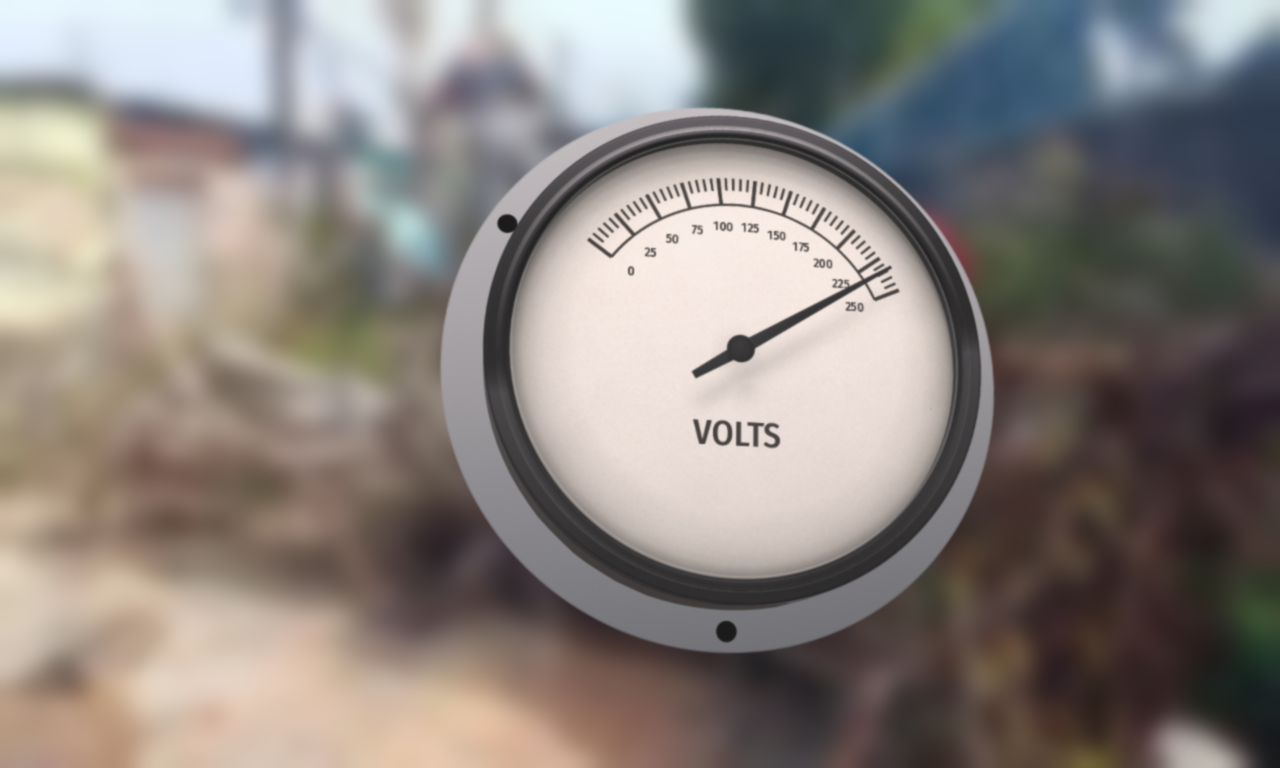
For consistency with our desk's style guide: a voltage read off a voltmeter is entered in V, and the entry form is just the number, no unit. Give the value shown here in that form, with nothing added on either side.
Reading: 235
